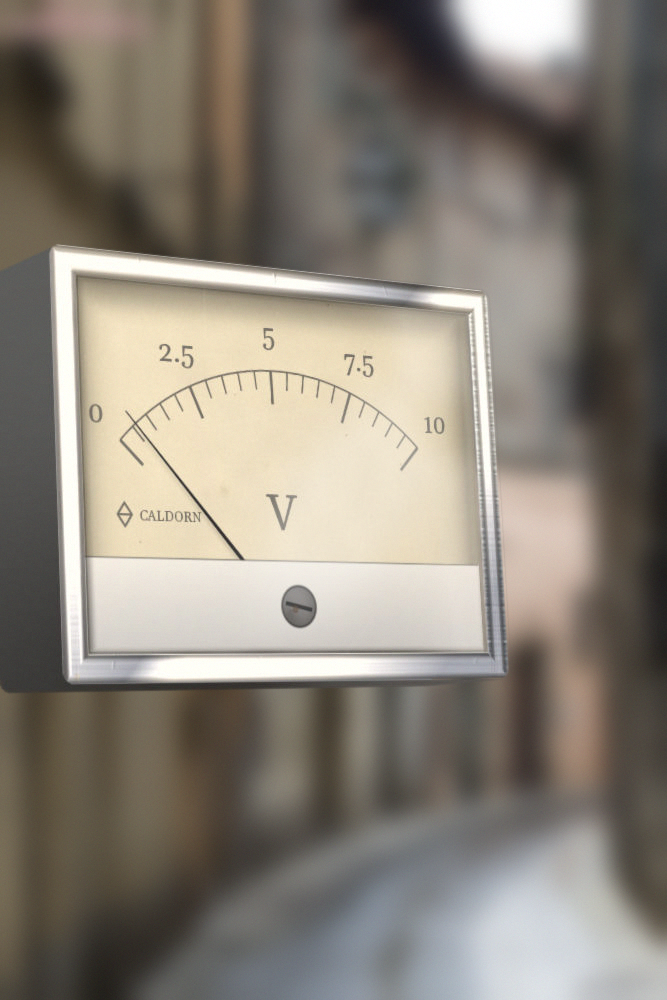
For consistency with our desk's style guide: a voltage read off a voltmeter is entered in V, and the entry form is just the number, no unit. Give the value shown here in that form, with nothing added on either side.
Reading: 0.5
